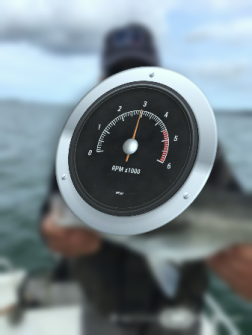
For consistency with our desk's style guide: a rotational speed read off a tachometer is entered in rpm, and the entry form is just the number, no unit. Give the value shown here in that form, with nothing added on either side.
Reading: 3000
